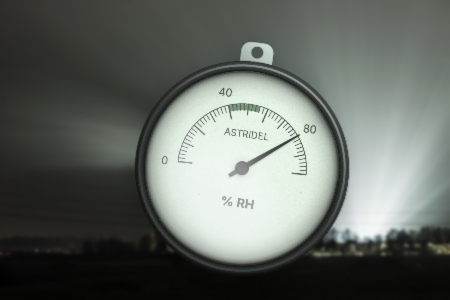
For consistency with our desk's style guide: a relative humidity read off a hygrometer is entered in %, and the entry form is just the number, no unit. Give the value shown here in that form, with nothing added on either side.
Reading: 80
